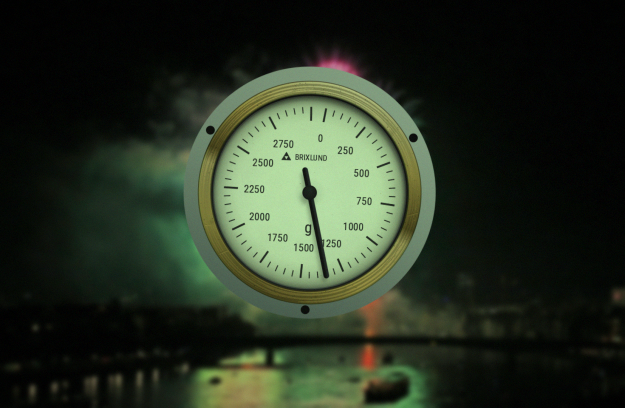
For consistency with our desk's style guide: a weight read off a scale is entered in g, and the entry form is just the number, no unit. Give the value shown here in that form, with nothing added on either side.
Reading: 1350
